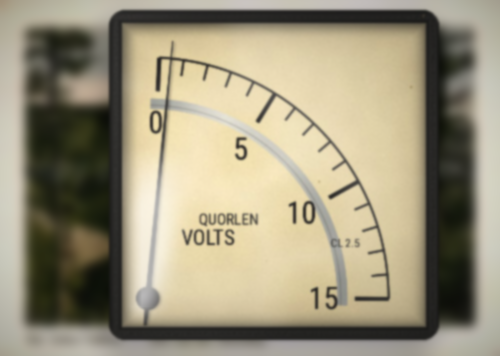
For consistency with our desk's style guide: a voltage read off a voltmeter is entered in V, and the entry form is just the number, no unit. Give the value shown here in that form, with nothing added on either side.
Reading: 0.5
